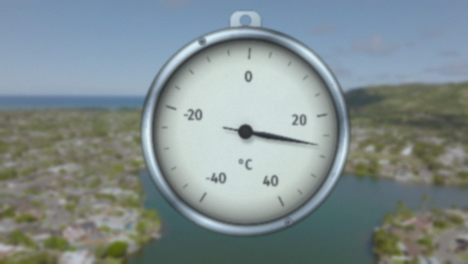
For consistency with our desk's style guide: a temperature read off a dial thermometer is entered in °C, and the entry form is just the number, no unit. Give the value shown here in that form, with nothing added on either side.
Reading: 26
